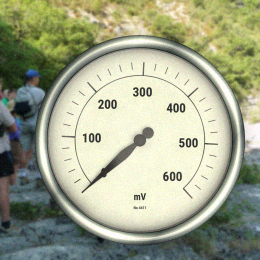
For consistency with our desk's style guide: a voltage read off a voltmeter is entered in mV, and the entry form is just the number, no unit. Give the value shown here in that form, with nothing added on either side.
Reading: 0
